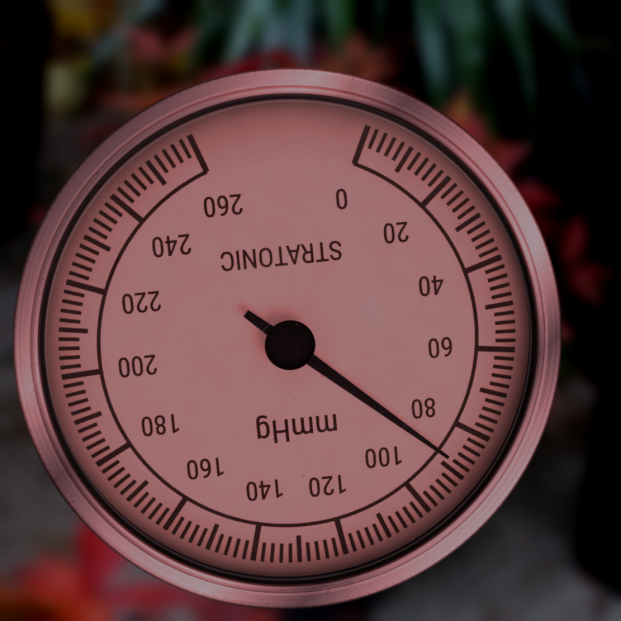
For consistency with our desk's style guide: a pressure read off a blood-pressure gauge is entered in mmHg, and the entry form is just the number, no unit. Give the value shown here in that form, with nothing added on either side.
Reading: 88
